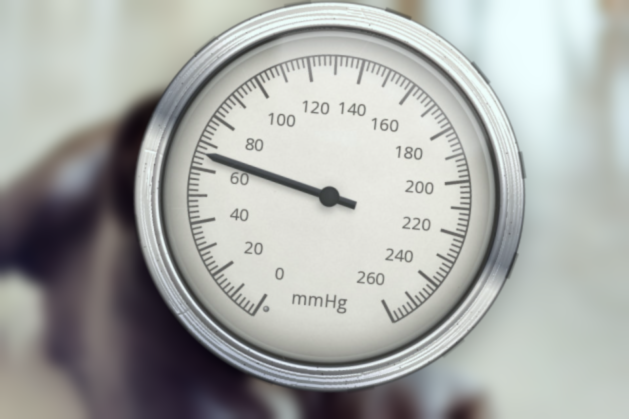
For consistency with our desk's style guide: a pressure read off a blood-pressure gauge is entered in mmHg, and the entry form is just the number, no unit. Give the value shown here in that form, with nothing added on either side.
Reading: 66
